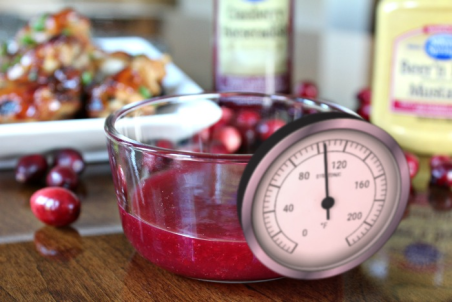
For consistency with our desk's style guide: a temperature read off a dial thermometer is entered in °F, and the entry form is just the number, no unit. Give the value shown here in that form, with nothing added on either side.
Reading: 104
